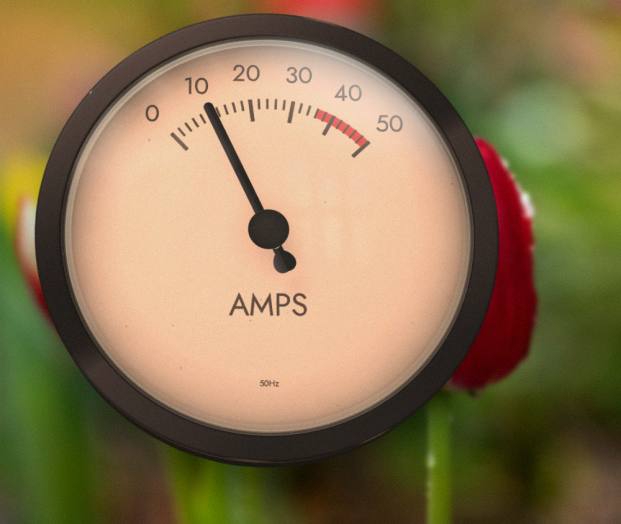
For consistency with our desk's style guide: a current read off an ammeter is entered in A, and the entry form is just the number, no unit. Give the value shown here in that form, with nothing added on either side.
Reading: 10
